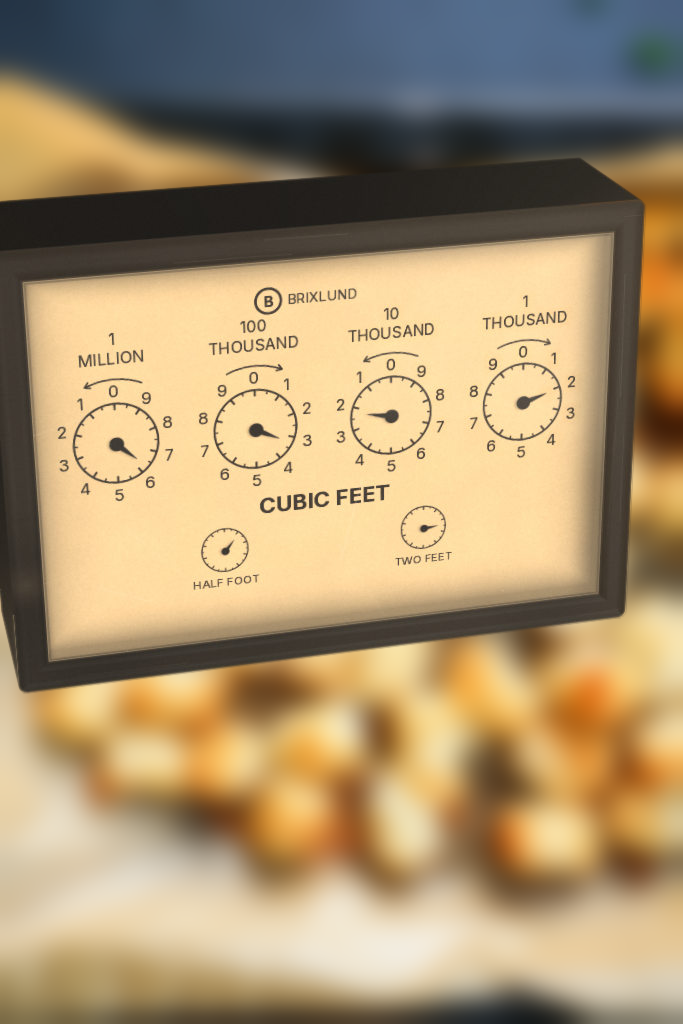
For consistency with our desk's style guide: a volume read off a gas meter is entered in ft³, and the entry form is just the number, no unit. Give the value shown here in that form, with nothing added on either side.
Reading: 632200
